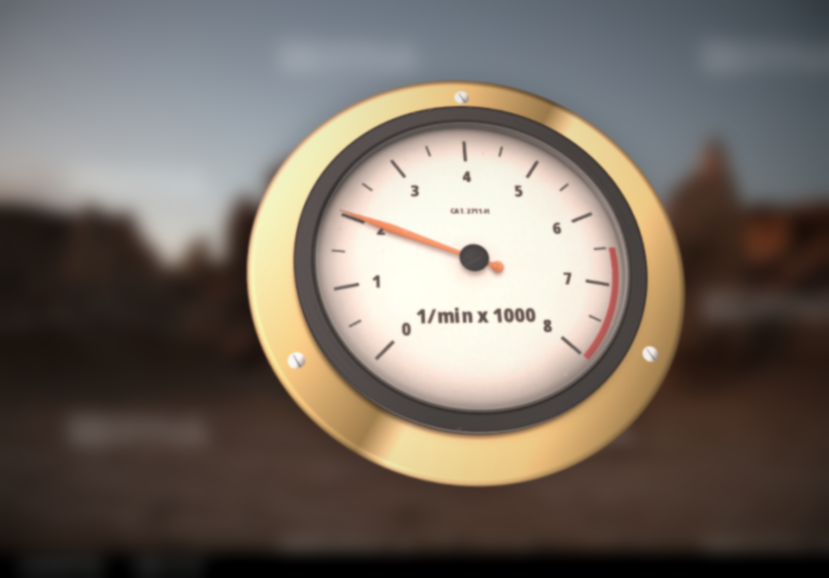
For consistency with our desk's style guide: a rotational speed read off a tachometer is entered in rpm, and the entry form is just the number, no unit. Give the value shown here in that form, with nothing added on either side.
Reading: 2000
